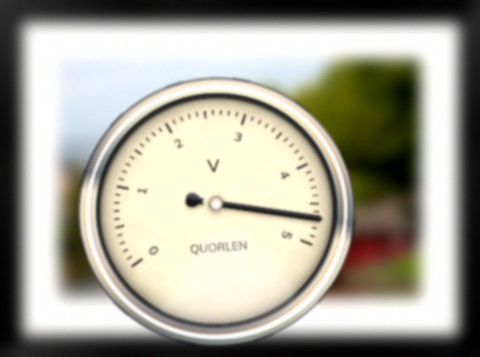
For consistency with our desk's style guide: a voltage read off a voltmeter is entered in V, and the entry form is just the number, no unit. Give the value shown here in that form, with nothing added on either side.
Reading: 4.7
